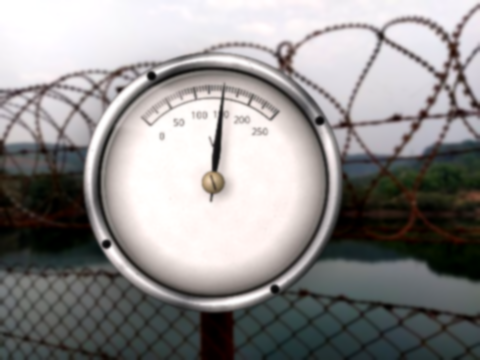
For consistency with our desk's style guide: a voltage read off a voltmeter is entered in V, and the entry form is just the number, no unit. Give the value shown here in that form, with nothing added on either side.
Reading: 150
